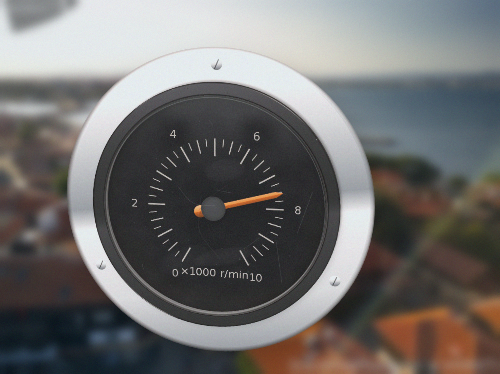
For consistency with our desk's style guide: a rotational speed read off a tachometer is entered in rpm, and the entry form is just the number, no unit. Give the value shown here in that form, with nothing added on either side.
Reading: 7500
